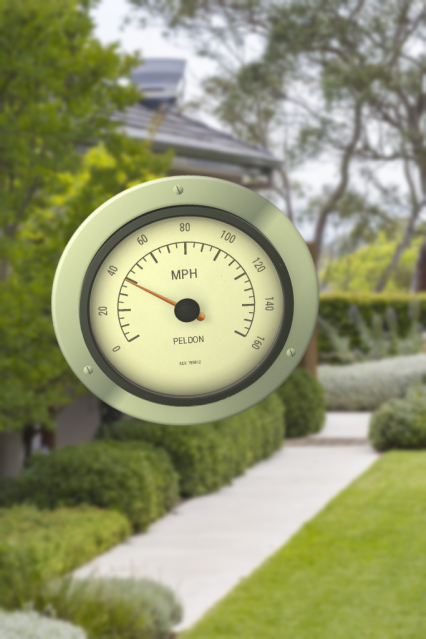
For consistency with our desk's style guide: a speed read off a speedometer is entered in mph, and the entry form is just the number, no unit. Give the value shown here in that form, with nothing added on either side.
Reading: 40
